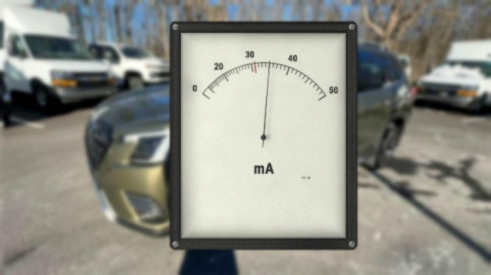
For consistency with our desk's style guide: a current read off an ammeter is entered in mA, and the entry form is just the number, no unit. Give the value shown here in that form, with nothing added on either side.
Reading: 35
